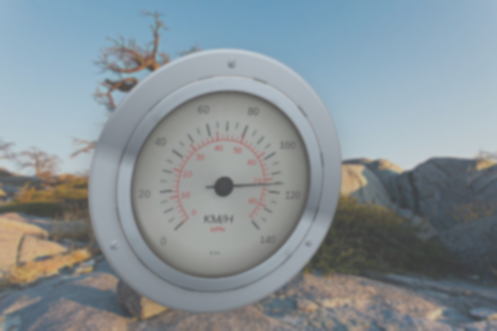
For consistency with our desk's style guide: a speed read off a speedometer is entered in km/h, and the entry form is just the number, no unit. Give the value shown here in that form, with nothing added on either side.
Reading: 115
